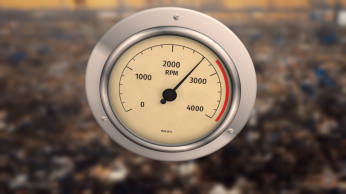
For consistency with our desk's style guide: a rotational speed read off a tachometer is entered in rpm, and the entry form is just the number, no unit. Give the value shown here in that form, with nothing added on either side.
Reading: 2600
